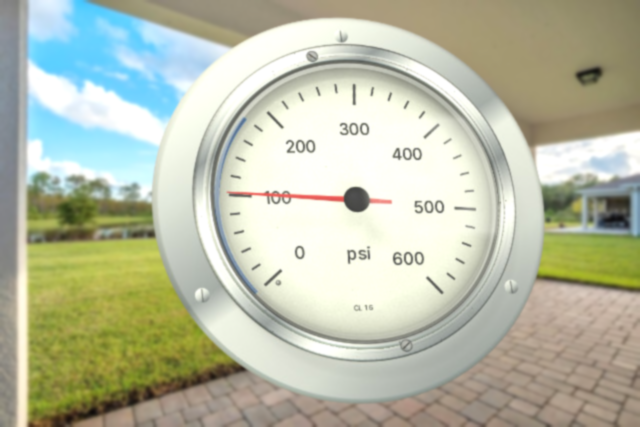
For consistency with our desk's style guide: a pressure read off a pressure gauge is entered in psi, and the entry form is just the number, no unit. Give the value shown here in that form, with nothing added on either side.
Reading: 100
